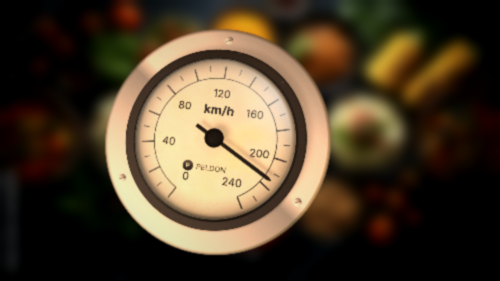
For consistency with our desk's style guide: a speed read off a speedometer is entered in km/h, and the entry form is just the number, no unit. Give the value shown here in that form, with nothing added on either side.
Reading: 215
